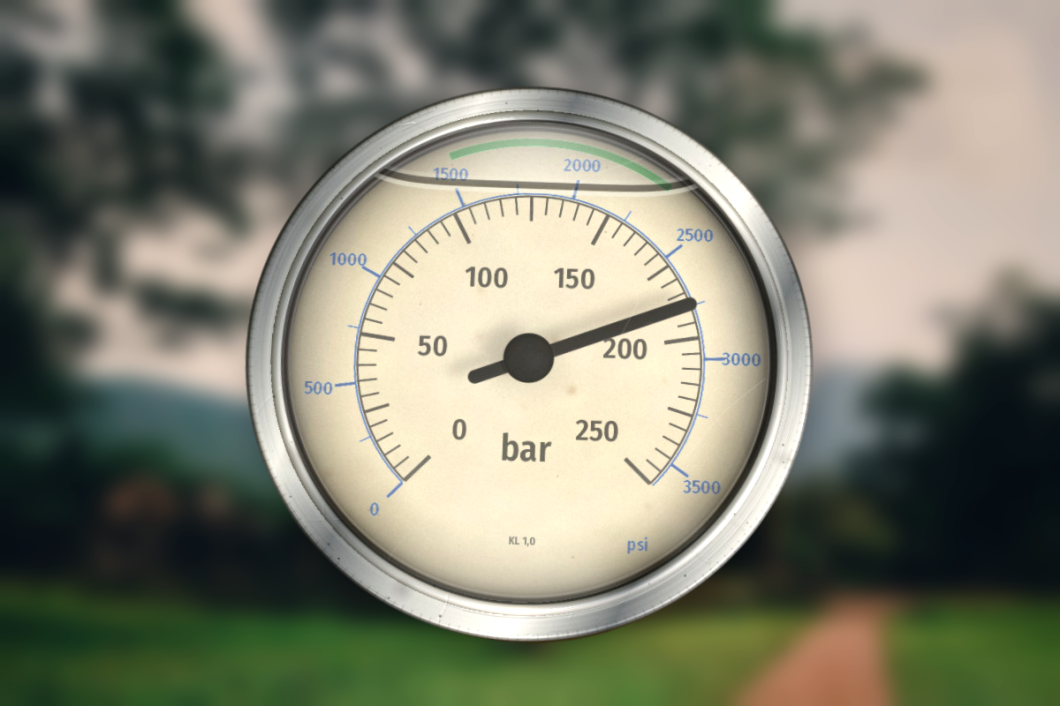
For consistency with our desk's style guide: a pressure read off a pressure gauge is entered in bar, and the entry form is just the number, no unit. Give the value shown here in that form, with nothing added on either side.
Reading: 190
